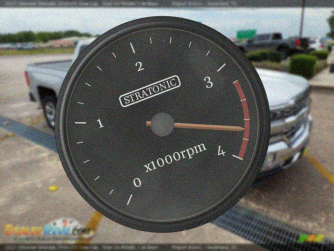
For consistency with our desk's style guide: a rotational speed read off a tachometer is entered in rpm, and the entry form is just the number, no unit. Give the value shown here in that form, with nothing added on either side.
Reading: 3700
